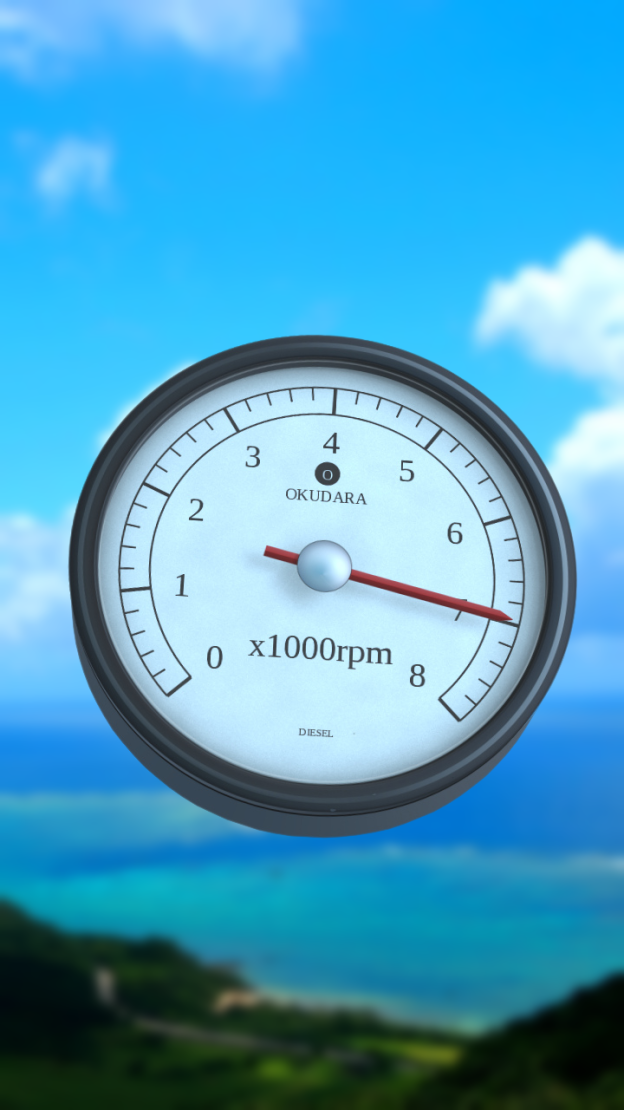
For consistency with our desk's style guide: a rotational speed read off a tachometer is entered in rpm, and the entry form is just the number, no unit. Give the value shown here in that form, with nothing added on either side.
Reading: 7000
